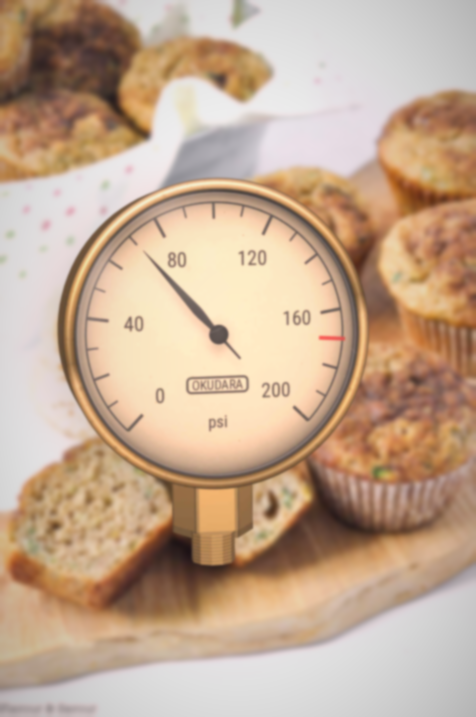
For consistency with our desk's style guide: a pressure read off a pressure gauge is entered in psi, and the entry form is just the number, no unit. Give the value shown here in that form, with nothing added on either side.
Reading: 70
